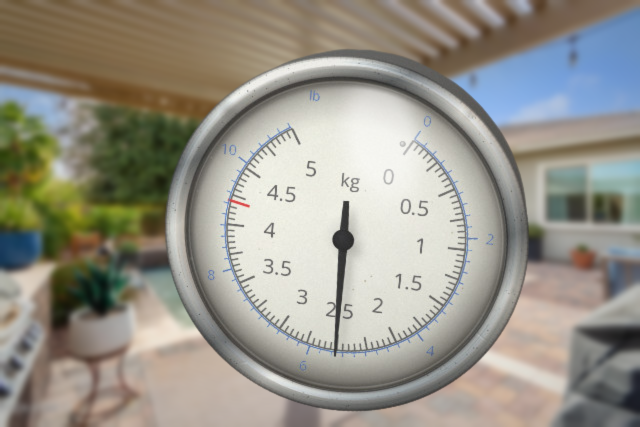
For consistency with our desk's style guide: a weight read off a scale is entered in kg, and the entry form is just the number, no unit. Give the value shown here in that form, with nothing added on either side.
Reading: 2.5
